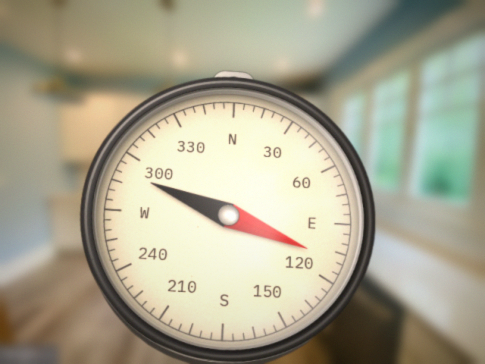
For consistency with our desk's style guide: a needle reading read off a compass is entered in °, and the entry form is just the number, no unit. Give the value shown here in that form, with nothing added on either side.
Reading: 110
